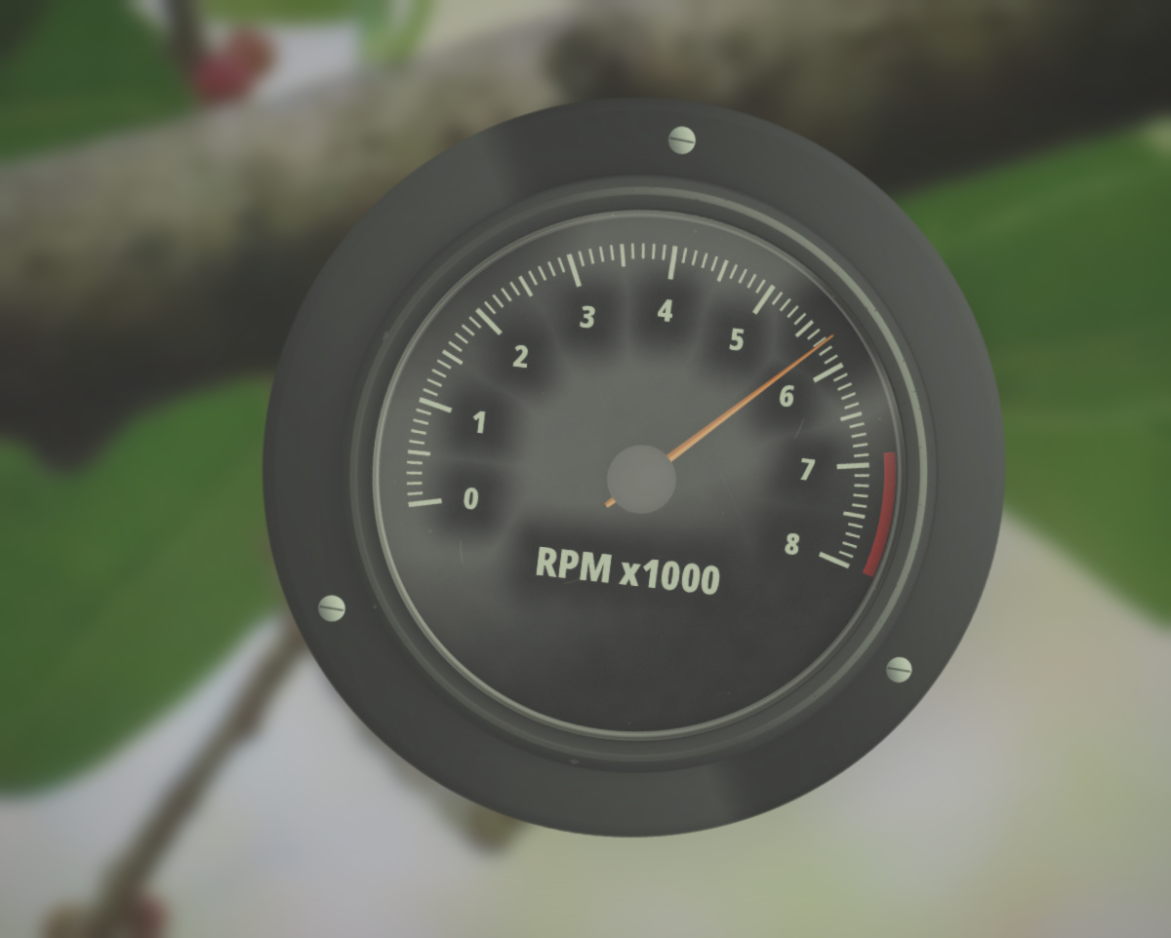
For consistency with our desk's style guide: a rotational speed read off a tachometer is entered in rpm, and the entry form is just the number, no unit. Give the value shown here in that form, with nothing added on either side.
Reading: 5700
